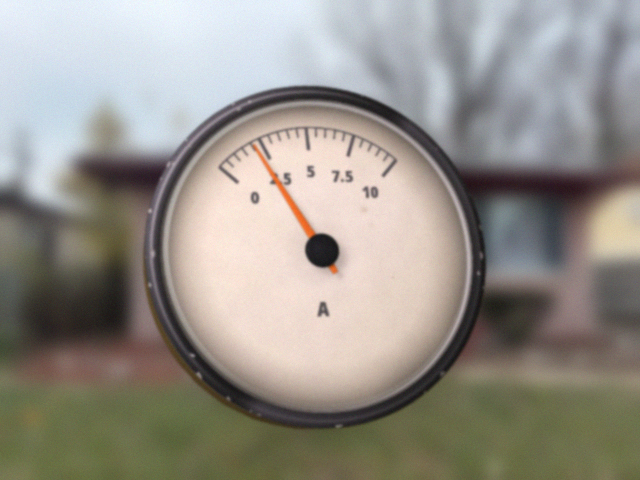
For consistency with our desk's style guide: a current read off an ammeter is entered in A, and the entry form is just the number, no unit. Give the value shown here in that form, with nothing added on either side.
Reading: 2
